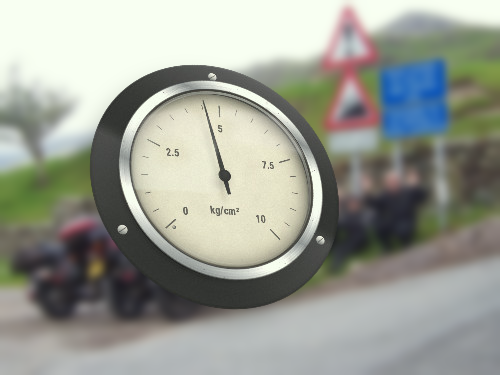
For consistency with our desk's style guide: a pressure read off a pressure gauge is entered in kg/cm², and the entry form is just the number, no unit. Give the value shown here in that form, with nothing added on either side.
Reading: 4.5
